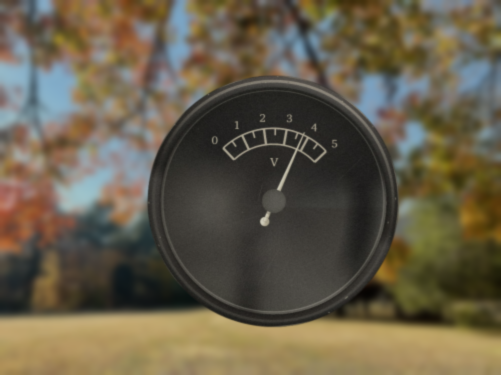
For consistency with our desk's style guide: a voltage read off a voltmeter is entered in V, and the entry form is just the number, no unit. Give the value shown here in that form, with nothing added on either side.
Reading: 3.75
